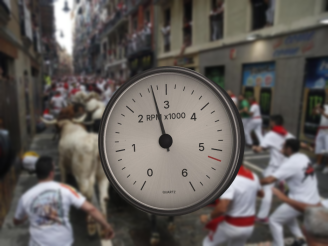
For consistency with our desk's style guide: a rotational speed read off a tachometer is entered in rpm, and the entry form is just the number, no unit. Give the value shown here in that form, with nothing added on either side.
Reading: 2700
